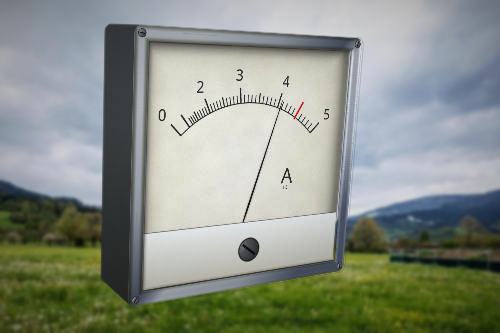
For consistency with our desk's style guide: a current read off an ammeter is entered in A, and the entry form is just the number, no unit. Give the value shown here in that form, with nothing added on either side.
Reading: 4
